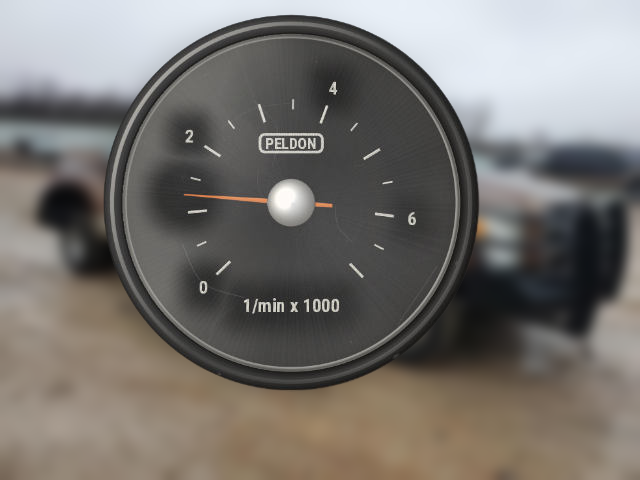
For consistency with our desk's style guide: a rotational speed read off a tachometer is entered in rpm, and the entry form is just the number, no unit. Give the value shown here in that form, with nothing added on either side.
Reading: 1250
